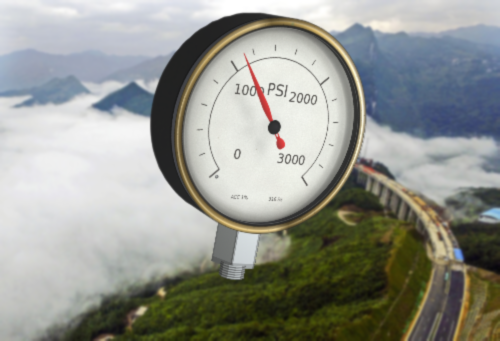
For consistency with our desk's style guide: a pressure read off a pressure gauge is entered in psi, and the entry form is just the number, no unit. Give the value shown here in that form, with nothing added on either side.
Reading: 1100
